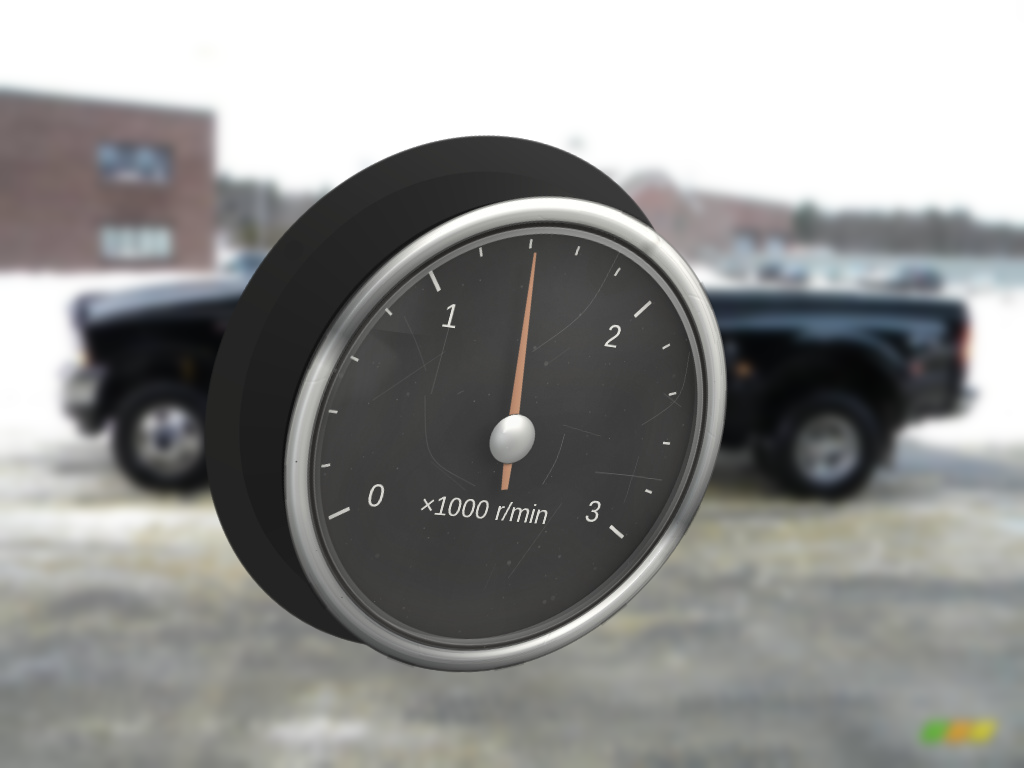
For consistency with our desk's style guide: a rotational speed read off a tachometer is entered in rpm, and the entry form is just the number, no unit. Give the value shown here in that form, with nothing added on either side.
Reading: 1400
